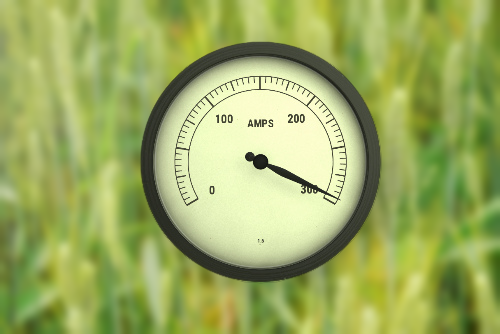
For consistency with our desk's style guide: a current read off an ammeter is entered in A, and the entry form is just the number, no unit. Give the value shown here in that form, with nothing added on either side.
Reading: 295
